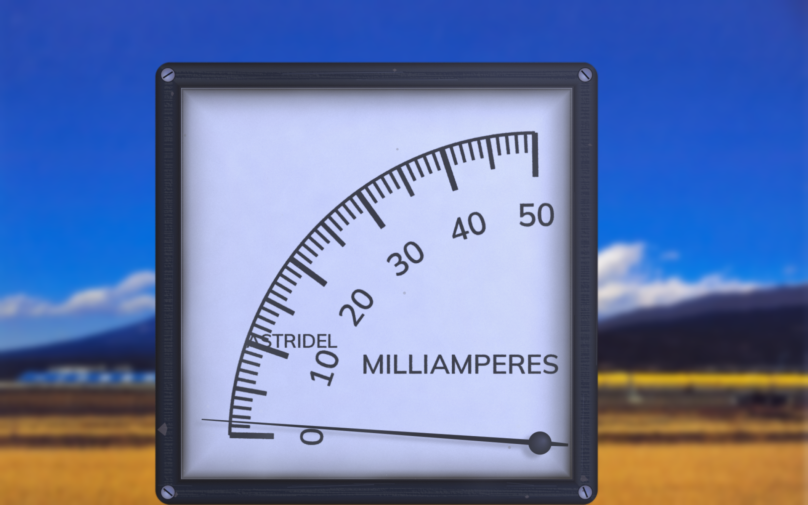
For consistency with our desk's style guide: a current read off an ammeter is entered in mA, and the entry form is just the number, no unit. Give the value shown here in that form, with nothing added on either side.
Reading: 1.5
